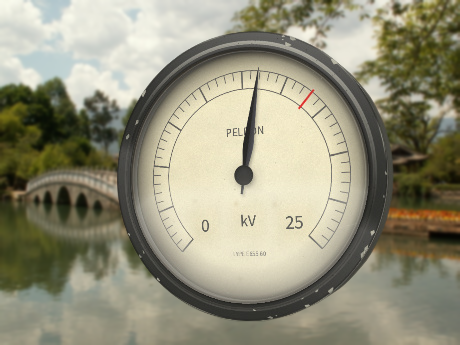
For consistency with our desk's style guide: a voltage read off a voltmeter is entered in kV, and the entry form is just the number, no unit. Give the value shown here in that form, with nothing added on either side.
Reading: 13.5
